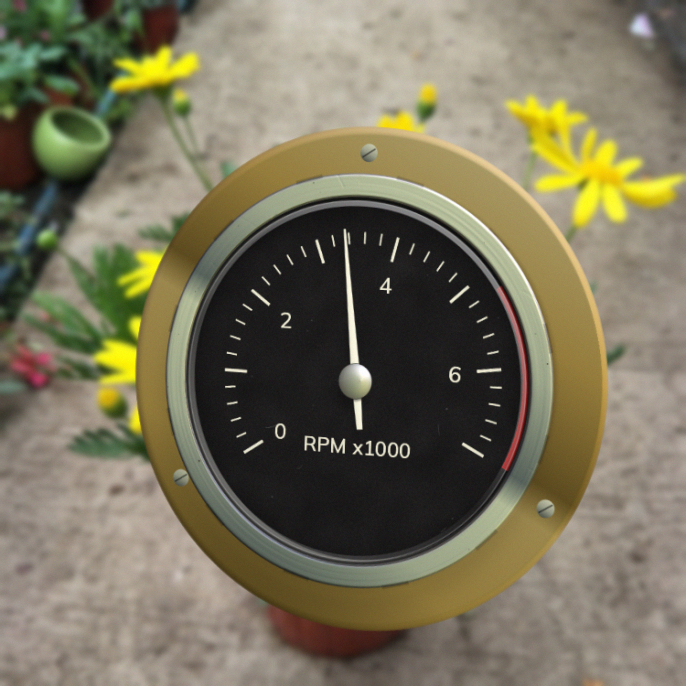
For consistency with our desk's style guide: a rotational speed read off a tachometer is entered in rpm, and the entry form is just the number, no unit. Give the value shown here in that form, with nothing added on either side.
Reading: 3400
